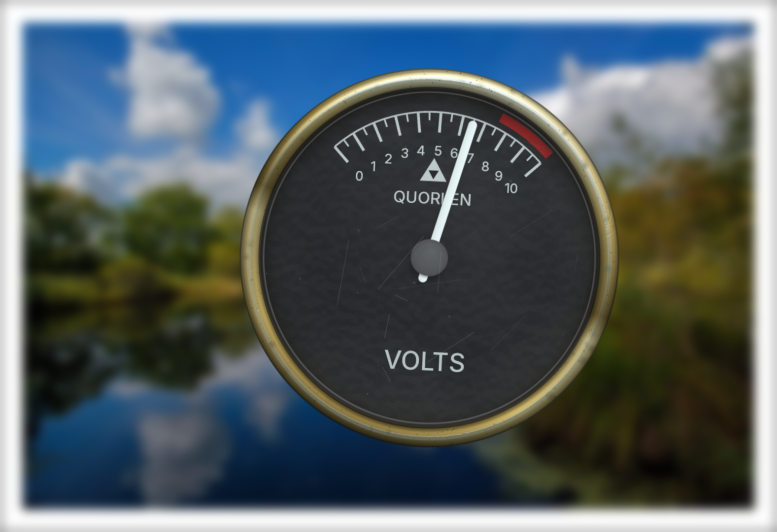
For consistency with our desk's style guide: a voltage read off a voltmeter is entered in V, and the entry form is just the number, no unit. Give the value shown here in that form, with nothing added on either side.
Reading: 6.5
